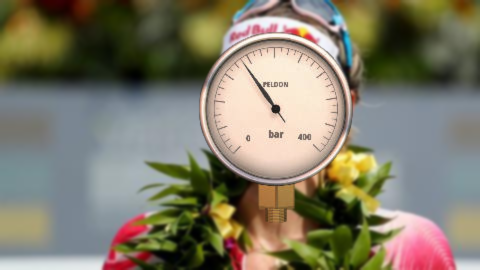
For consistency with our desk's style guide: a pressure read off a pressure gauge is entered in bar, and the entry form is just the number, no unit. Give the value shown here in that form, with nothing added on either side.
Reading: 150
